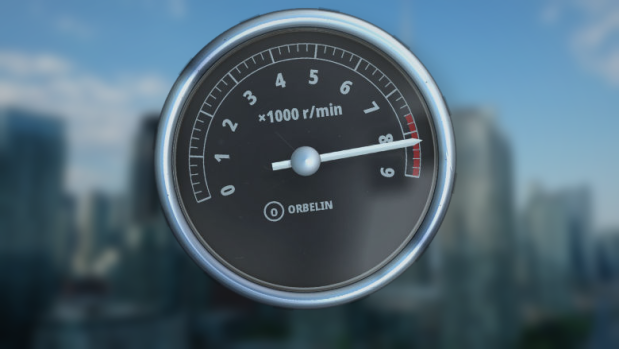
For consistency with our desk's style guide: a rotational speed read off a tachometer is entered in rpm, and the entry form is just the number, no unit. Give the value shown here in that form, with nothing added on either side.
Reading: 8200
